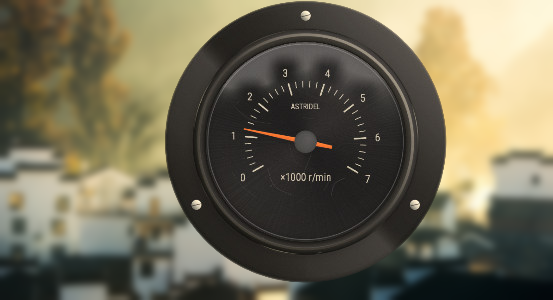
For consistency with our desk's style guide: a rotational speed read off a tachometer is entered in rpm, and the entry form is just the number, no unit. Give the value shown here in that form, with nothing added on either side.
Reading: 1200
